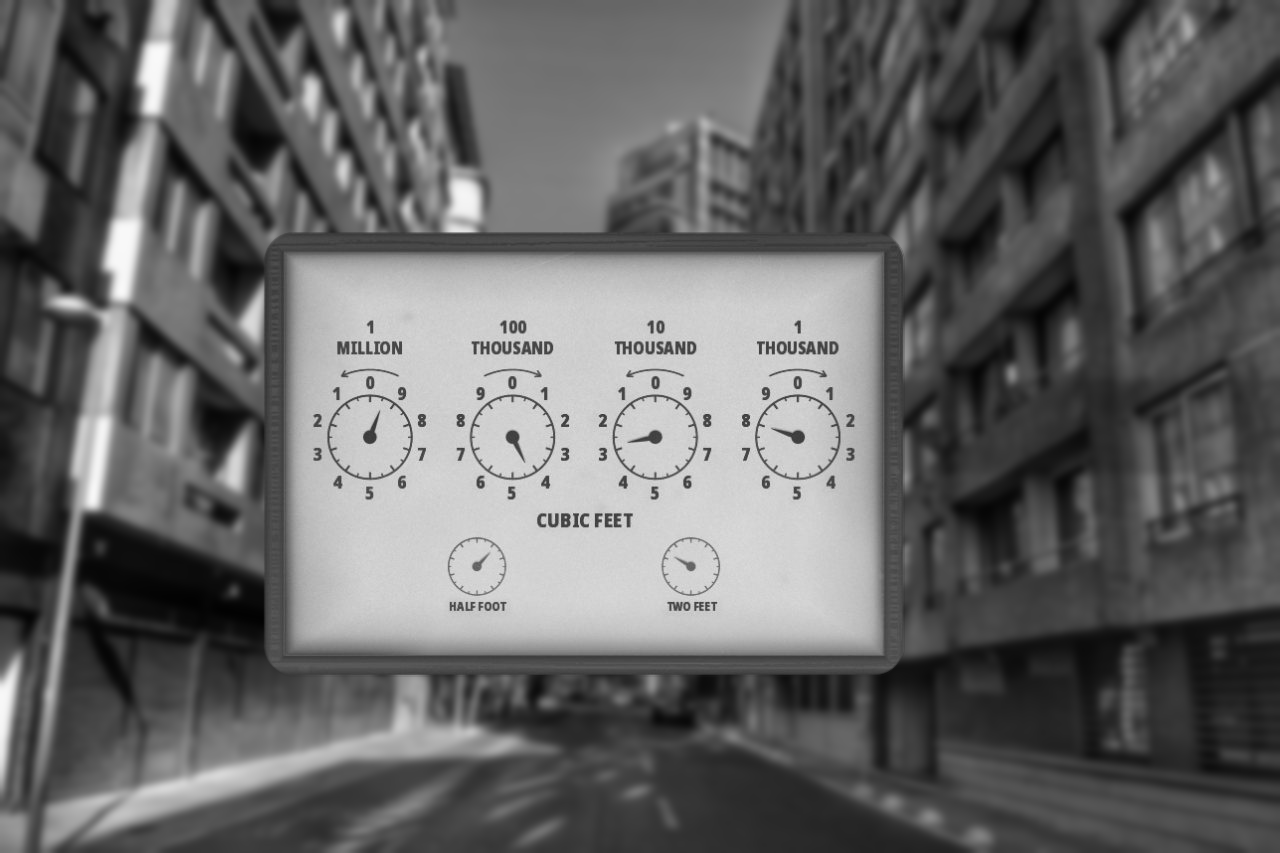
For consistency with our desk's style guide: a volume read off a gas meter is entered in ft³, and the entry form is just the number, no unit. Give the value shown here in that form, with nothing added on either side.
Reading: 942800
